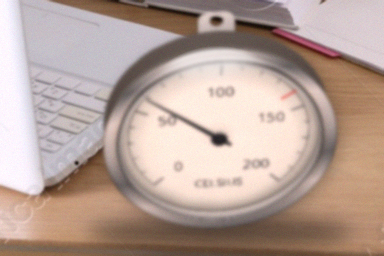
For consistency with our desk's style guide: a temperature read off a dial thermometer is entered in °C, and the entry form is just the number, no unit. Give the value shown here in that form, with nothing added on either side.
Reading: 60
